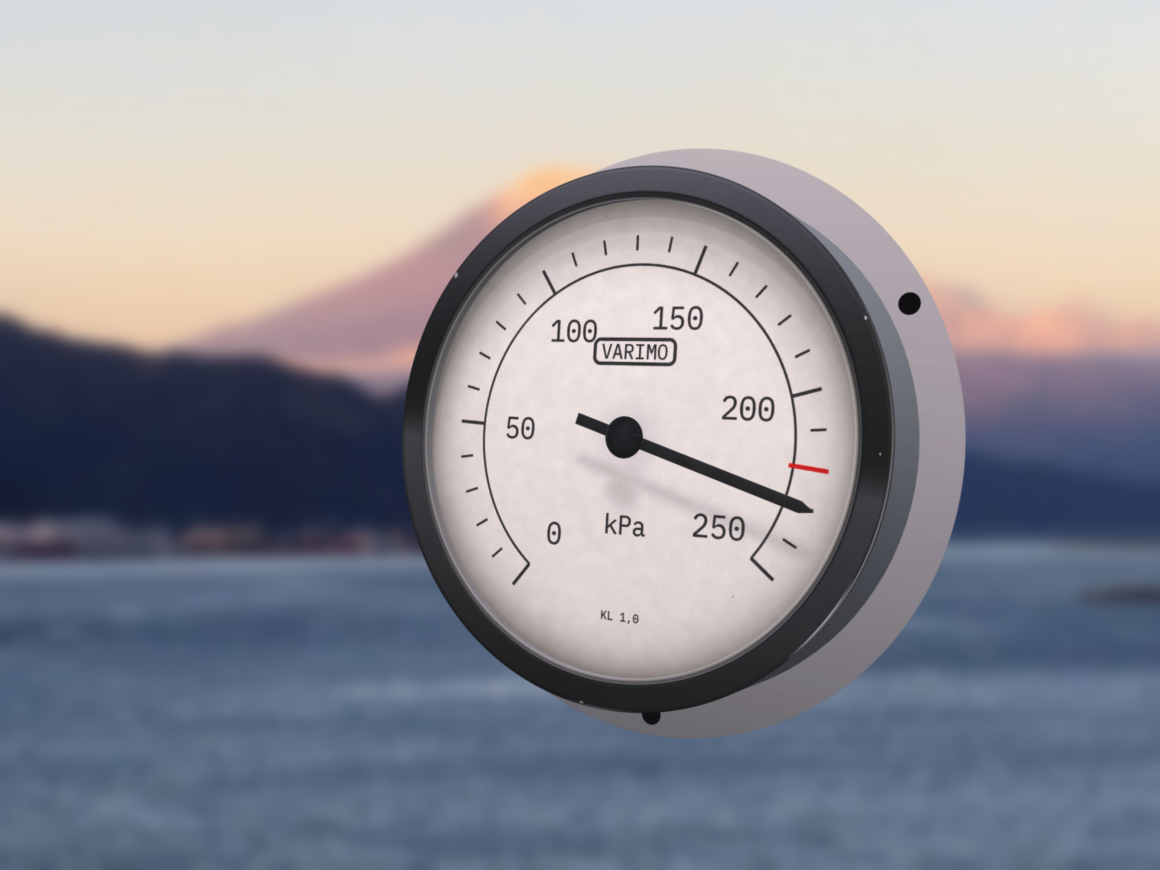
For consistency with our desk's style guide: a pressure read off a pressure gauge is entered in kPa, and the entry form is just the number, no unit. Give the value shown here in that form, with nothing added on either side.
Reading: 230
